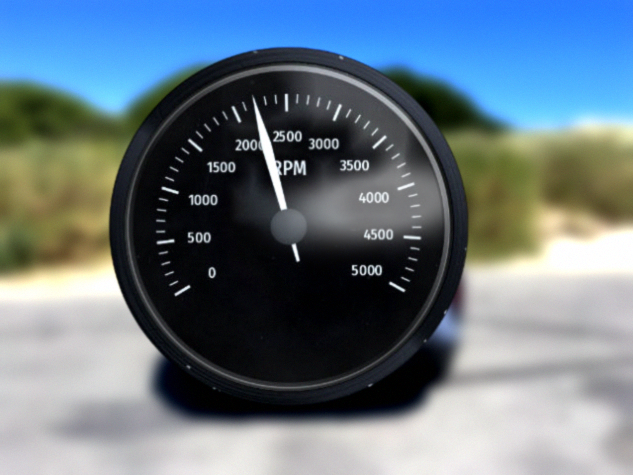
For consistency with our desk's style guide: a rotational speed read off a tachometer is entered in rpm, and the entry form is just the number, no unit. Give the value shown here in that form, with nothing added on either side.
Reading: 2200
